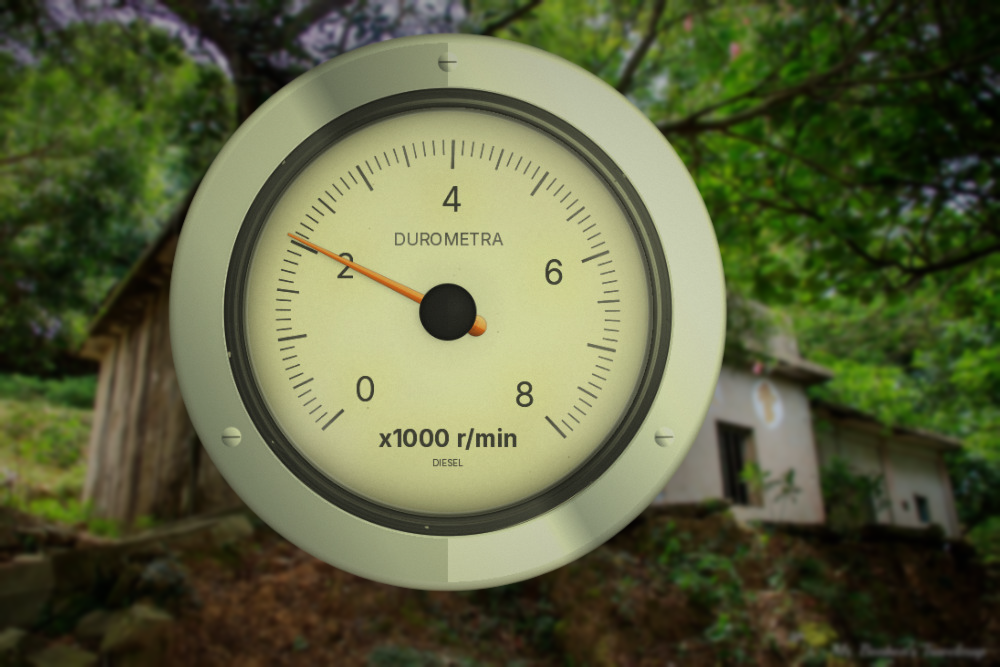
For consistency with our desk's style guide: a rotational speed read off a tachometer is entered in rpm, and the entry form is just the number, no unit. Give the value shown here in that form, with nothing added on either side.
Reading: 2050
